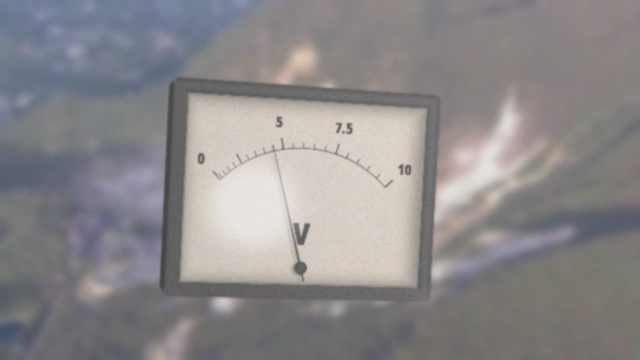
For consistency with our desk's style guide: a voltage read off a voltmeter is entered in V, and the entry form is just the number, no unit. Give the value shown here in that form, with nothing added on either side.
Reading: 4.5
